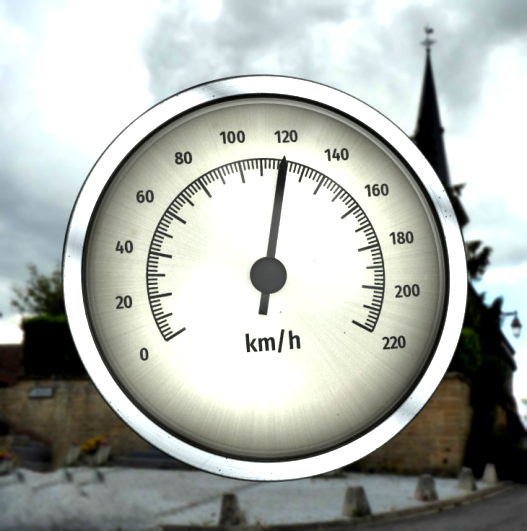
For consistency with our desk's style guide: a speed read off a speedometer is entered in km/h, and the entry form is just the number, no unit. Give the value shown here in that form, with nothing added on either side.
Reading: 120
